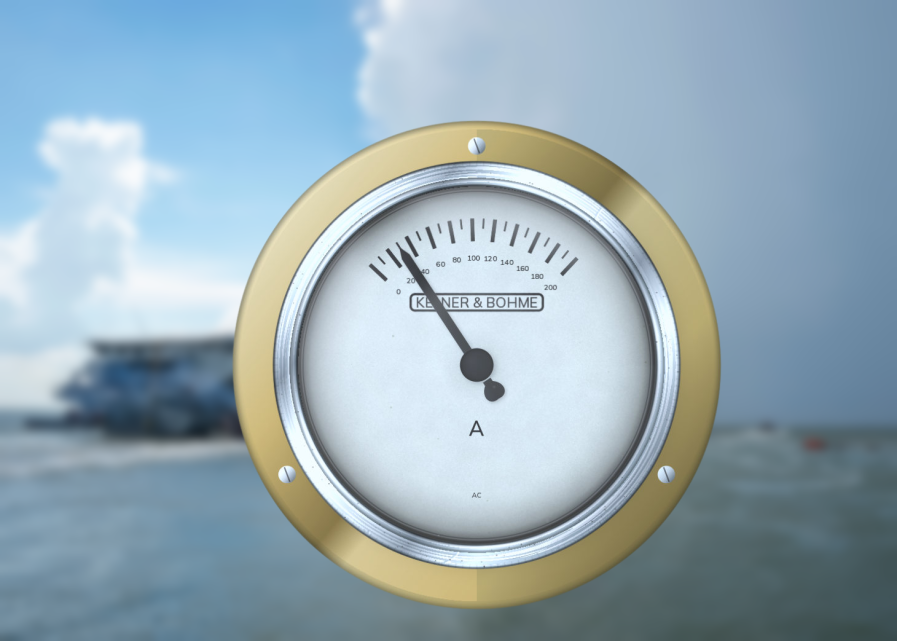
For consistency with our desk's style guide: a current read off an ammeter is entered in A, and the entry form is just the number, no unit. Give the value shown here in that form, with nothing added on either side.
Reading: 30
